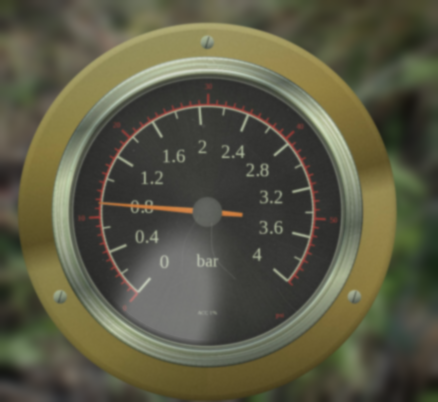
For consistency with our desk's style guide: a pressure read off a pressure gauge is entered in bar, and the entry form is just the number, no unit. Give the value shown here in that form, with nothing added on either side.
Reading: 0.8
